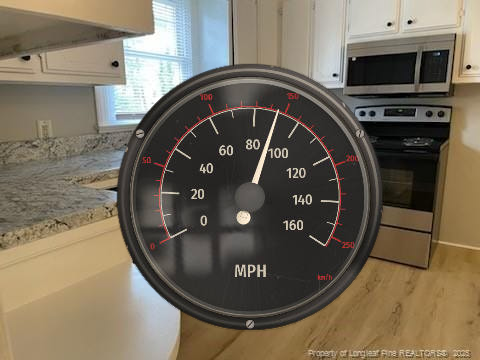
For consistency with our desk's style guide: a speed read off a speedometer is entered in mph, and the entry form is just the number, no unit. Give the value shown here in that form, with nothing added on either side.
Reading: 90
